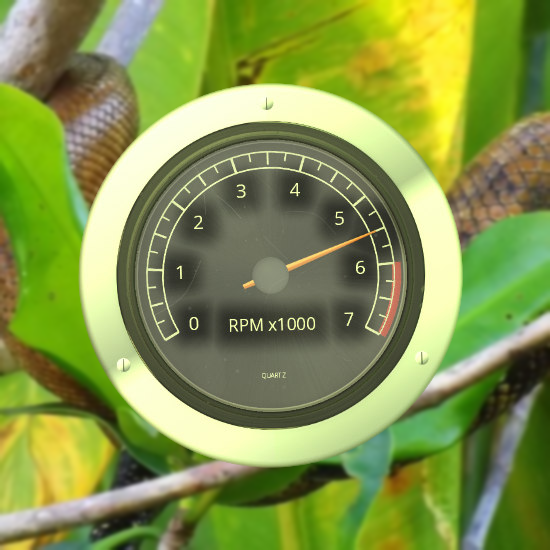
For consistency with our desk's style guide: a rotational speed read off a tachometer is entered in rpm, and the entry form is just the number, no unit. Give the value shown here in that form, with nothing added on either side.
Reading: 5500
